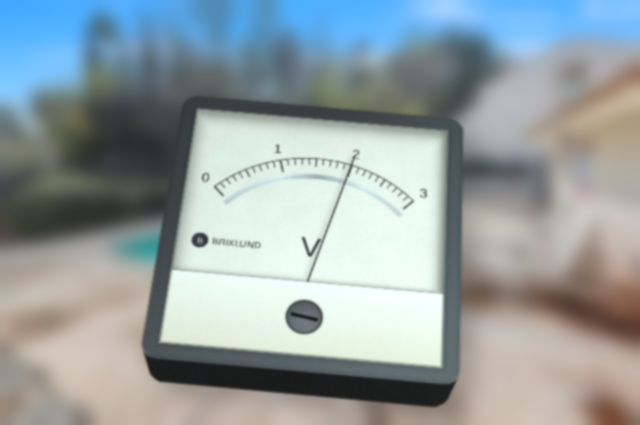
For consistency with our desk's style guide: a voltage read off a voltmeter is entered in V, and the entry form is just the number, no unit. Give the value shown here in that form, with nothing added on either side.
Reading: 2
